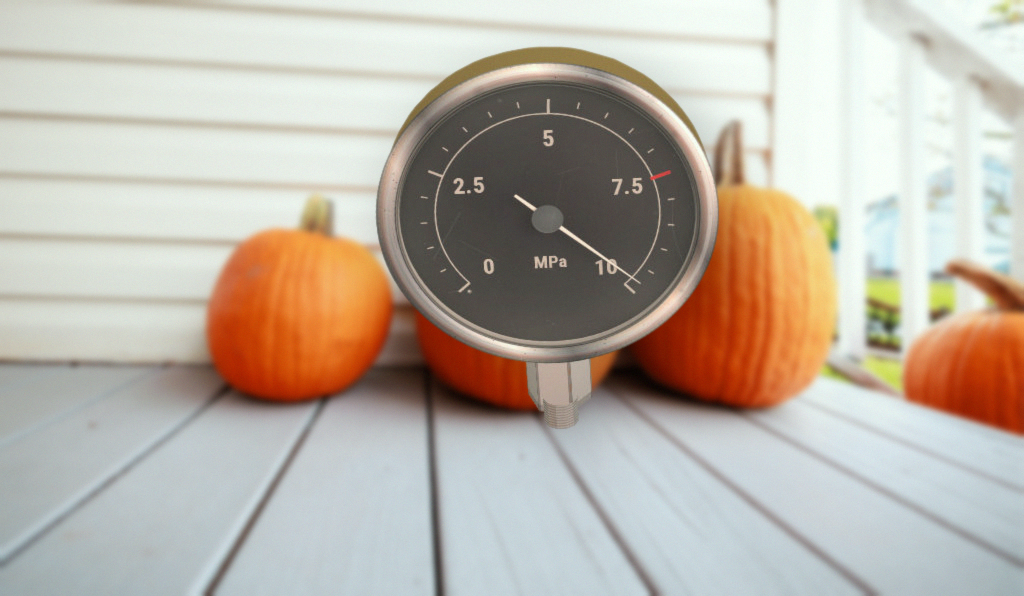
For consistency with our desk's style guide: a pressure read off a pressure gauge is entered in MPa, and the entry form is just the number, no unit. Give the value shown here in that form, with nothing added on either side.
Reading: 9.75
